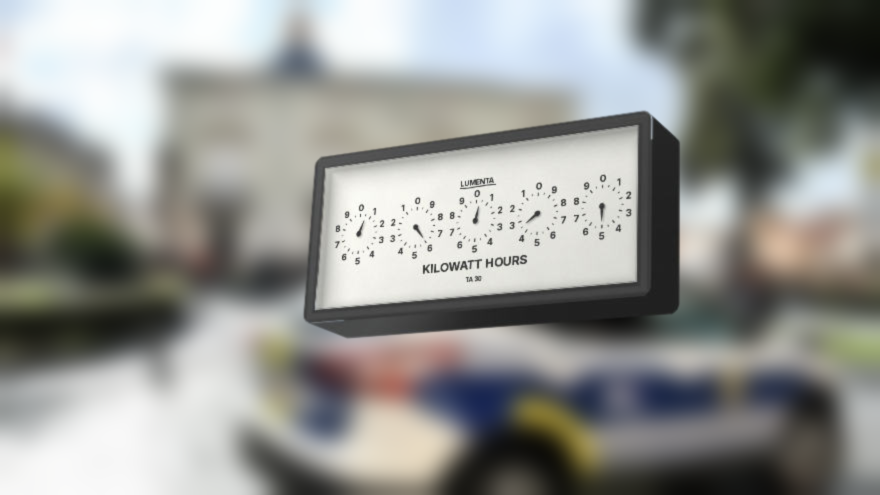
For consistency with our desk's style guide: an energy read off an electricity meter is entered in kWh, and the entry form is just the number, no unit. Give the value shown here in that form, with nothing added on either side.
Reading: 6035
